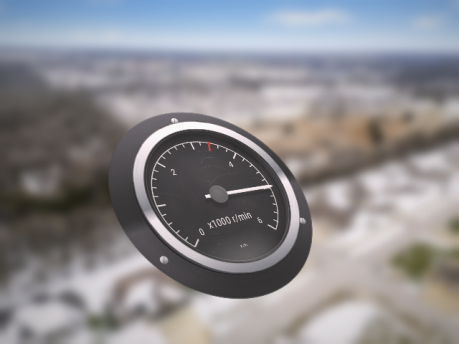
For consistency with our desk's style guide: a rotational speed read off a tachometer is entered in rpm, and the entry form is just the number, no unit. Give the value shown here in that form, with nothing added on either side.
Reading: 5000
